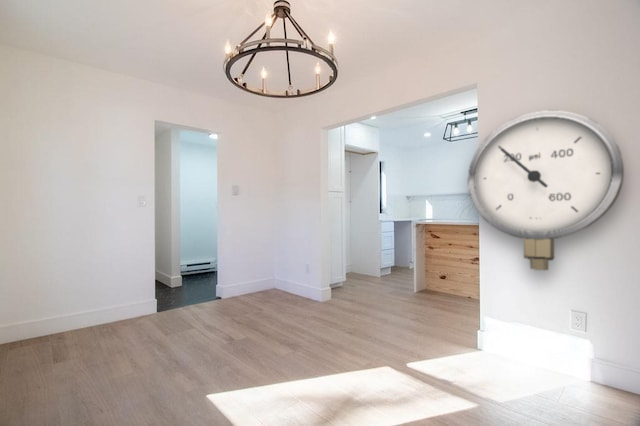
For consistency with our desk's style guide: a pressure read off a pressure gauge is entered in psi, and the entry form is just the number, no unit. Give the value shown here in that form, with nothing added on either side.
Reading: 200
